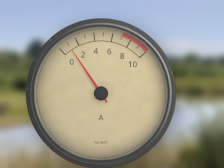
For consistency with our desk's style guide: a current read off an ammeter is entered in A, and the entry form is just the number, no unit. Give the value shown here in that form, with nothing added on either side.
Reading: 1
